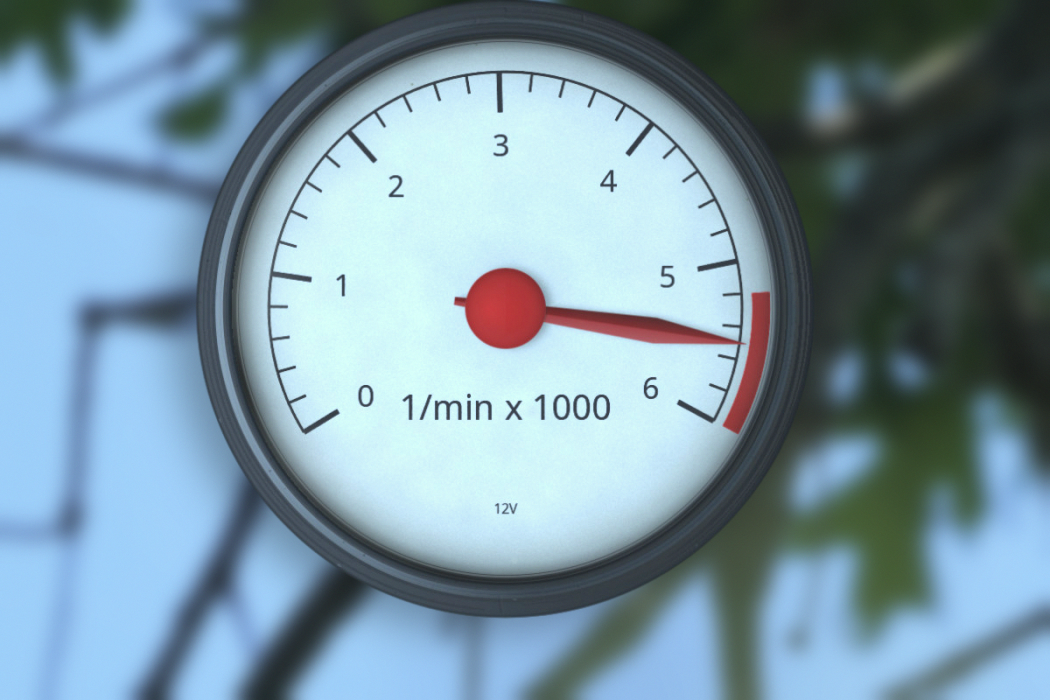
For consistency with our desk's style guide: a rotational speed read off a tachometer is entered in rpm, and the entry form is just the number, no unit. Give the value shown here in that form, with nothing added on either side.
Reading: 5500
